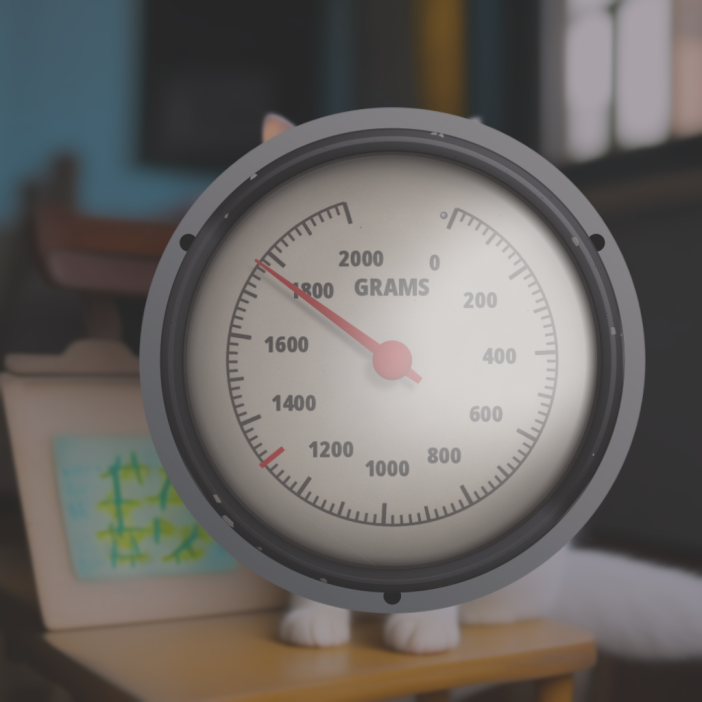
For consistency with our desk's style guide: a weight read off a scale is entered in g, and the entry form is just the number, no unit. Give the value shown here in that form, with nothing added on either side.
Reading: 1770
